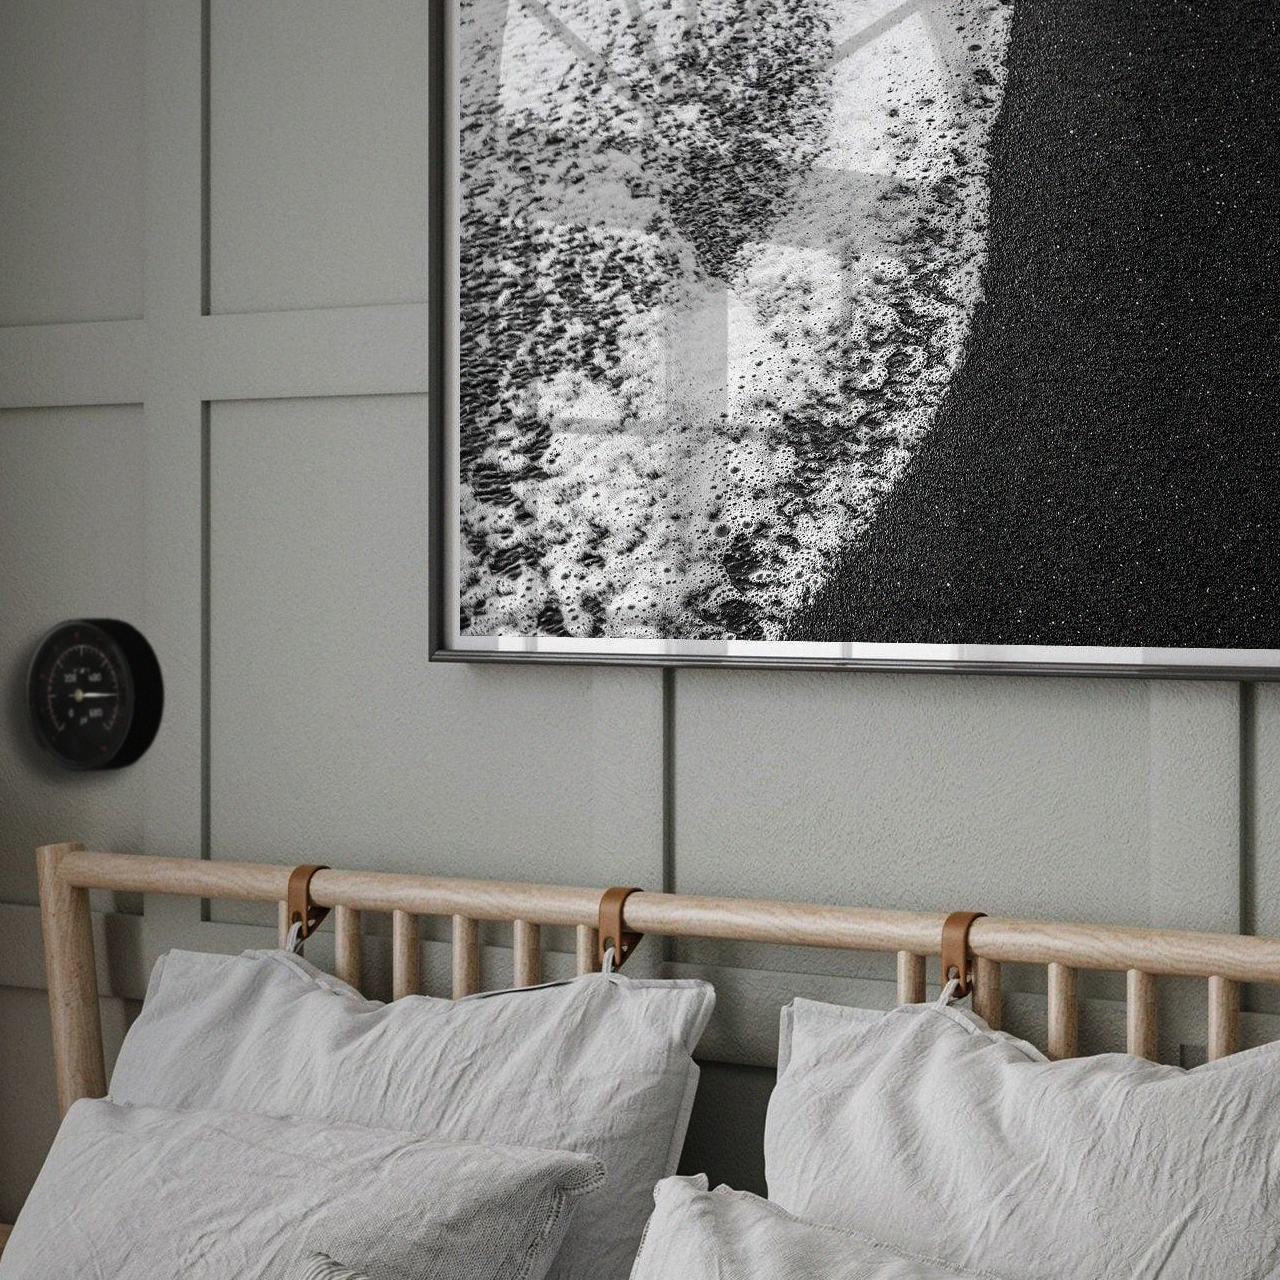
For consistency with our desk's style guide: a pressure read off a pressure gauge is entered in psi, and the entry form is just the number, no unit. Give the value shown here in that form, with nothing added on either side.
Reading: 500
